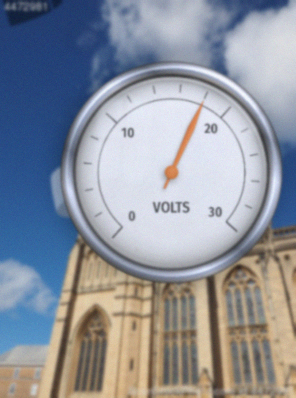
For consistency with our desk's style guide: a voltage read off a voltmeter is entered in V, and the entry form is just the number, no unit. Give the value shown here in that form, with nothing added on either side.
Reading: 18
